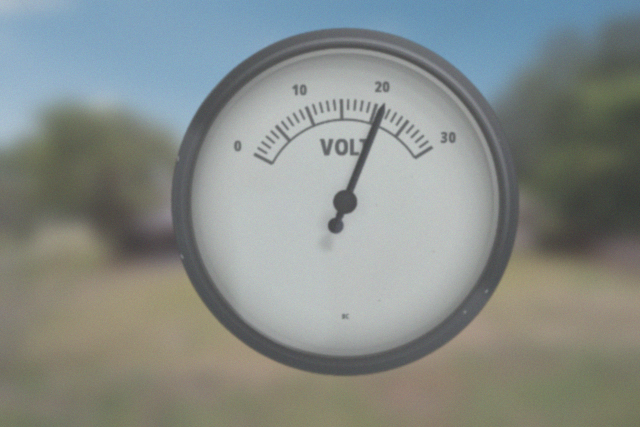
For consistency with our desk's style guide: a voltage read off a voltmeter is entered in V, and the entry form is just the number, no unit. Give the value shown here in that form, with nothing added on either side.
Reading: 21
